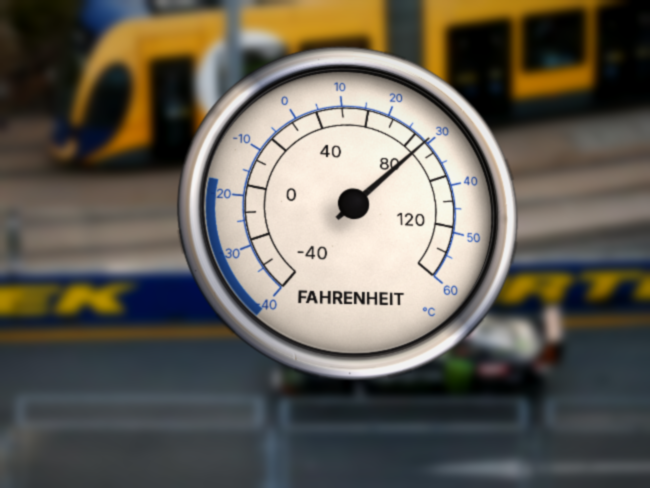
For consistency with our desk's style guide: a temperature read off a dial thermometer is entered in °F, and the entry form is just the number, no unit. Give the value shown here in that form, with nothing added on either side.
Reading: 85
